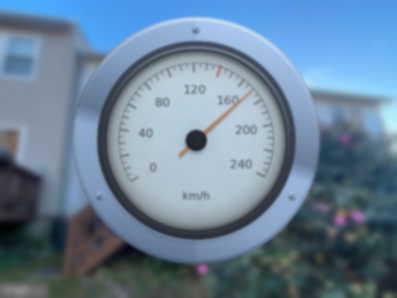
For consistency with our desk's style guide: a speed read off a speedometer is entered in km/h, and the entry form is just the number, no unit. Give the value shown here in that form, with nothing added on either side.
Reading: 170
